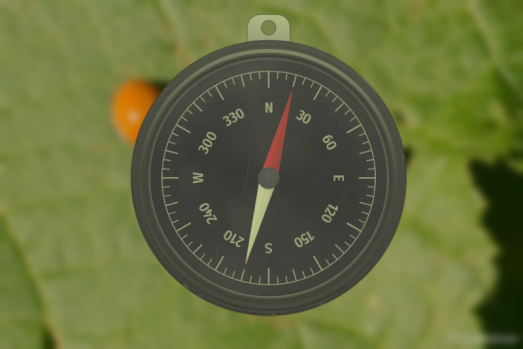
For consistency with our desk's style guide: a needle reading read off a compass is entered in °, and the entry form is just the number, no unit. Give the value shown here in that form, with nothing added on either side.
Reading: 15
